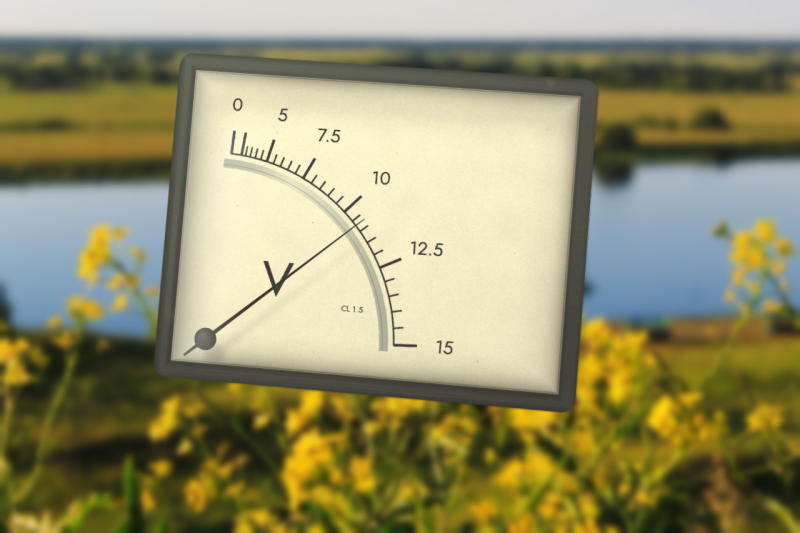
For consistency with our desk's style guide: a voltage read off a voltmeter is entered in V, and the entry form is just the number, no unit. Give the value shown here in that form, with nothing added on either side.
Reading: 10.75
